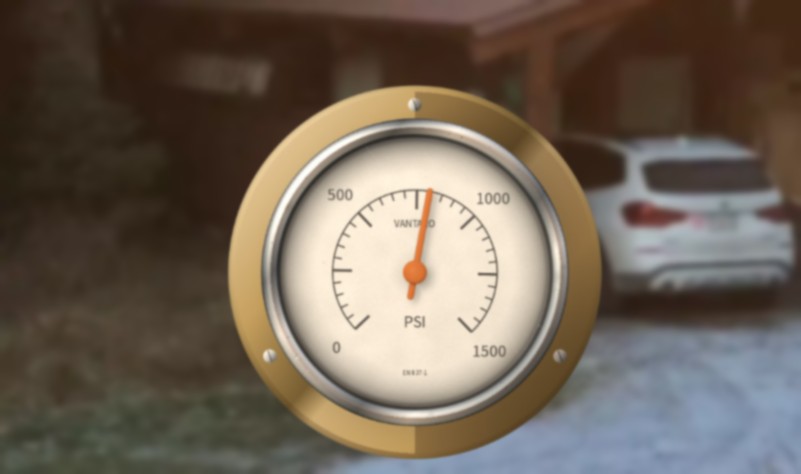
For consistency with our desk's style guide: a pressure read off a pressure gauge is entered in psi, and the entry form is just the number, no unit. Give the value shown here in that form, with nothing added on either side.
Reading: 800
